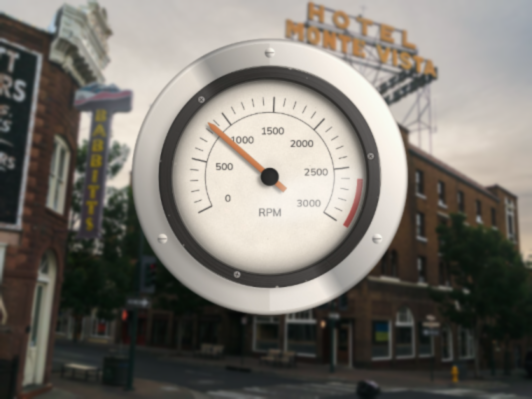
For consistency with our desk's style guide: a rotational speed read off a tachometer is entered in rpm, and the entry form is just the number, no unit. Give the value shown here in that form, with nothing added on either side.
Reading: 850
